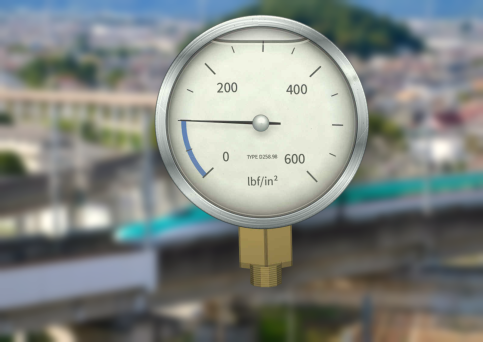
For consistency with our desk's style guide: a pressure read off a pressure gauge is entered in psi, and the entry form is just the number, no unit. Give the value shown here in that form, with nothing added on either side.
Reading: 100
